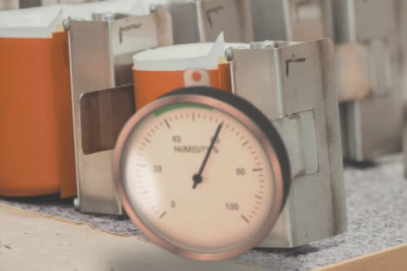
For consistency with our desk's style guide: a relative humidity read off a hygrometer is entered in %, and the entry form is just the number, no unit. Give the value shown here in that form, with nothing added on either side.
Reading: 60
